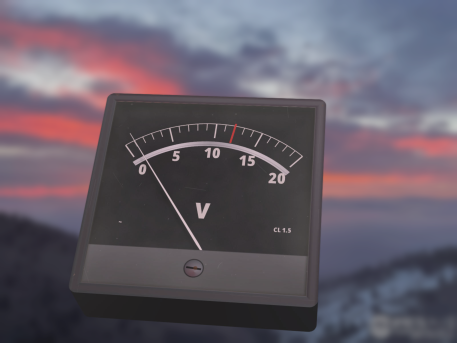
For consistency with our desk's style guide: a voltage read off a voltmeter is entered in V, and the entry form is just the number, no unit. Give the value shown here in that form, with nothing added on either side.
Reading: 1
